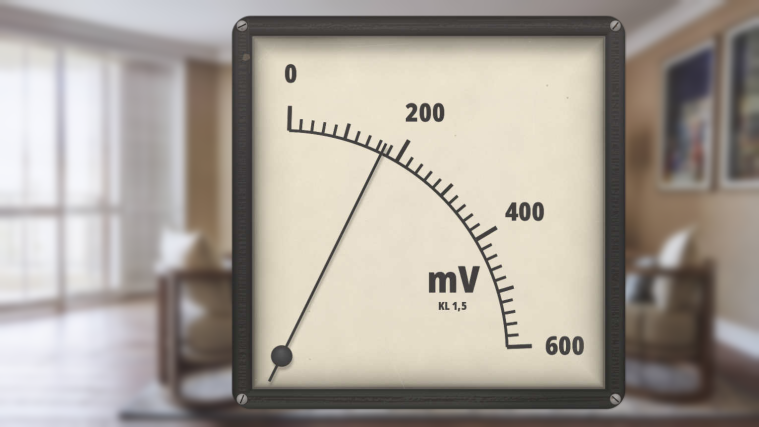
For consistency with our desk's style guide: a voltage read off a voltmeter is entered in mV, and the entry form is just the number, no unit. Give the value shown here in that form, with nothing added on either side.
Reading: 170
